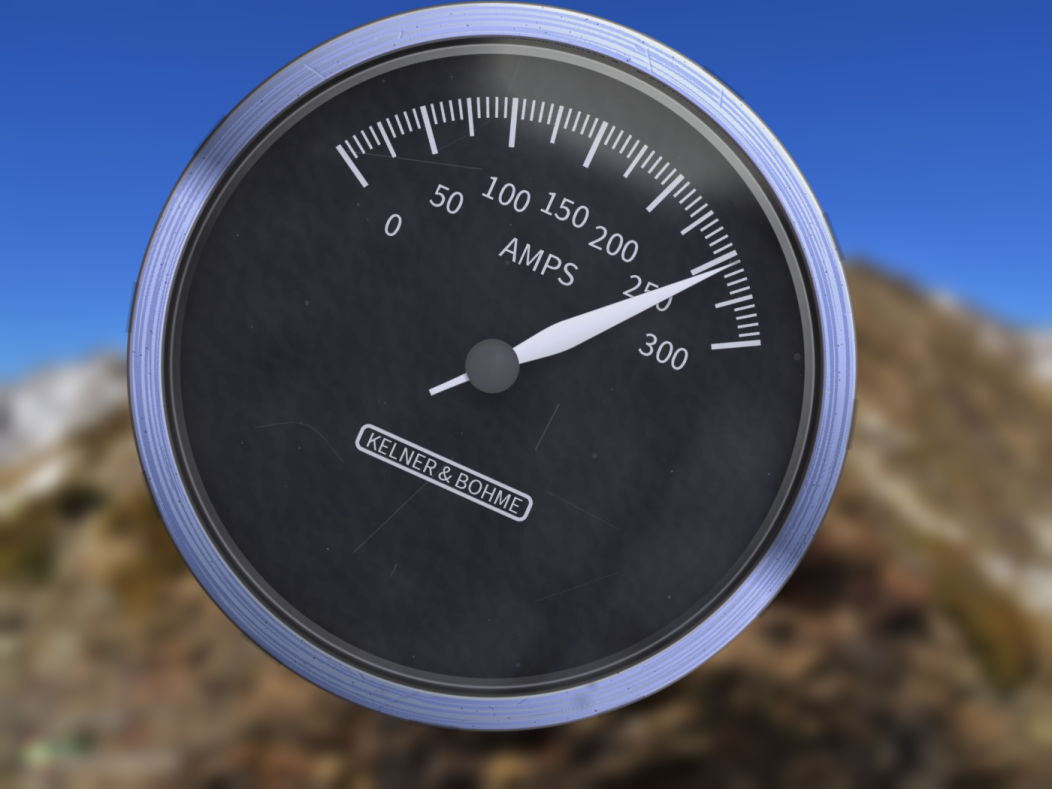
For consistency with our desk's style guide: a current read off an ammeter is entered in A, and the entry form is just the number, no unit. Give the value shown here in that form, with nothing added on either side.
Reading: 255
